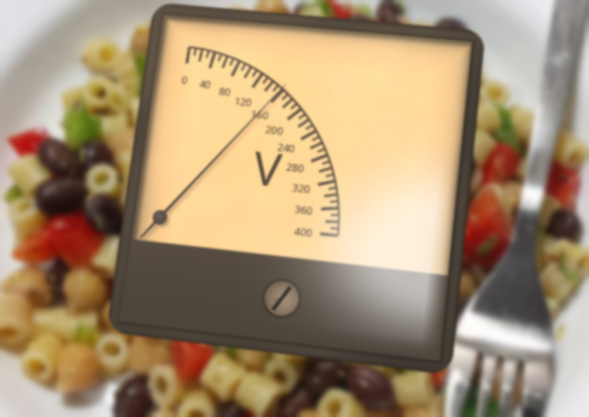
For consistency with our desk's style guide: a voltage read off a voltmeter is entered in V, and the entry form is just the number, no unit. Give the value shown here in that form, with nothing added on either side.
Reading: 160
